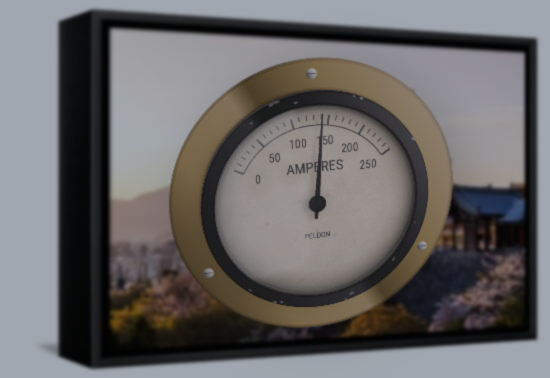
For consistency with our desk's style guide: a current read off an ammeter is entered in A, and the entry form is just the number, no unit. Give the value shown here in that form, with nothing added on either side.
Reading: 140
